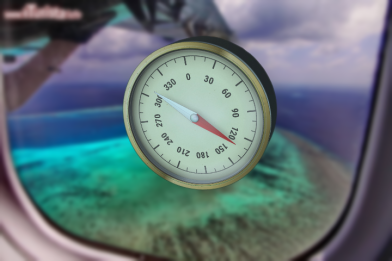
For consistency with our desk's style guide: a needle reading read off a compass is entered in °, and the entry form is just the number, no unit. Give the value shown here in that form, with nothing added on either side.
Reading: 130
